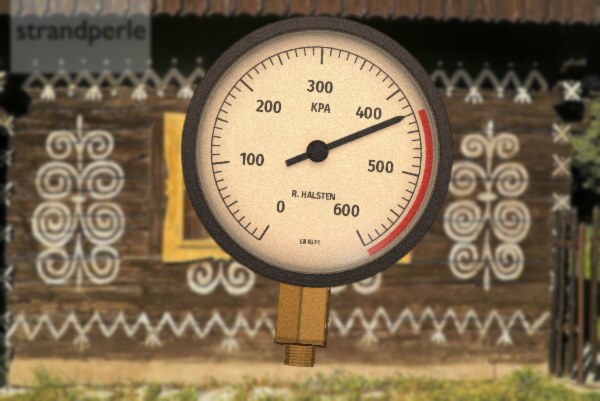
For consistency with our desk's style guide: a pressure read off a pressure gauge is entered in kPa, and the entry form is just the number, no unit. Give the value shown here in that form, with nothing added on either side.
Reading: 430
